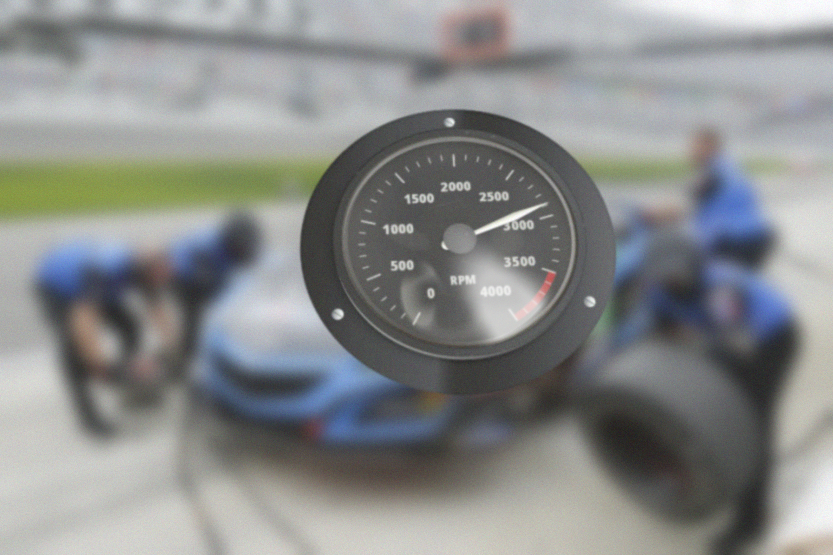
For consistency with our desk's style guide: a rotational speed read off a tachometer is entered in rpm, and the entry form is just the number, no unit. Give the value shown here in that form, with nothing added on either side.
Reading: 2900
